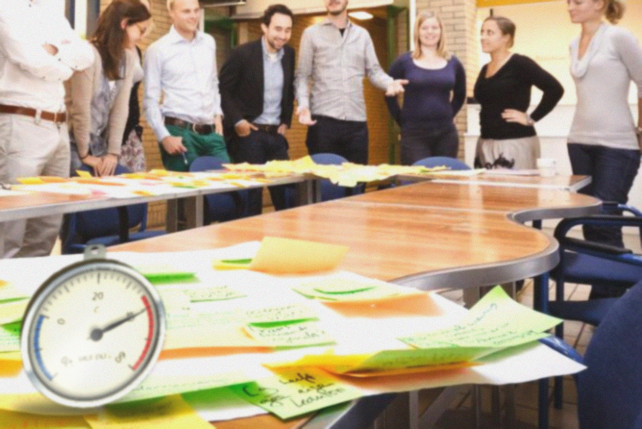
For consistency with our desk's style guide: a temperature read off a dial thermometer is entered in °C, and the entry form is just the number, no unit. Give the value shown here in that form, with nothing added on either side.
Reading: 40
